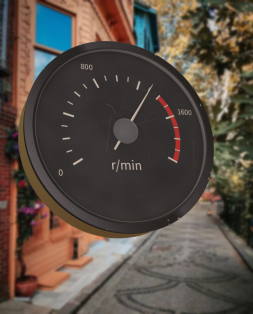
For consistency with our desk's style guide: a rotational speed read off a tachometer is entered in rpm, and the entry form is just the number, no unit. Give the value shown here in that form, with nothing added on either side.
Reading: 1300
